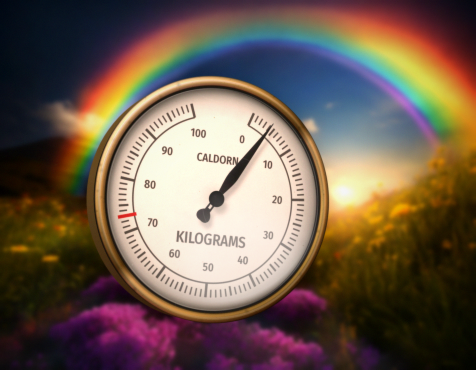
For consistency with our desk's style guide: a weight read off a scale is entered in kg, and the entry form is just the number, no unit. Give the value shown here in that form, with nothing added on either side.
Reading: 4
